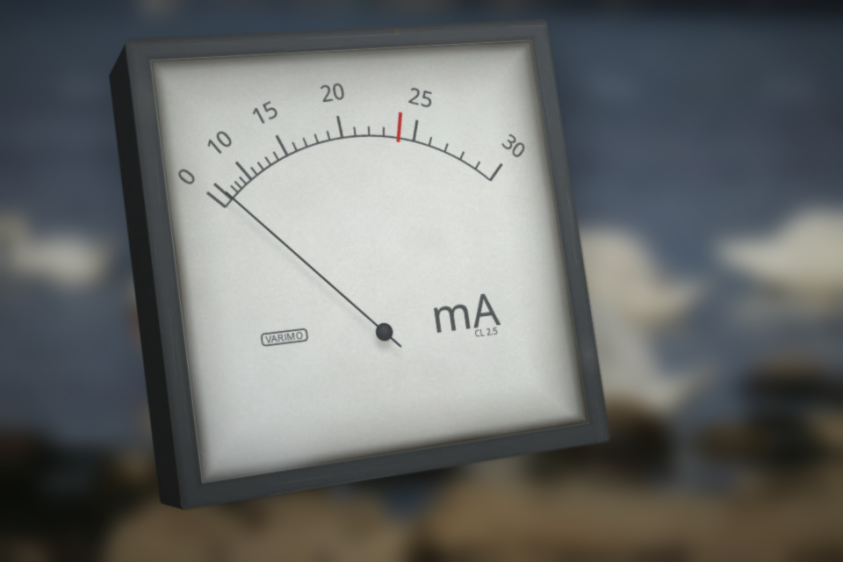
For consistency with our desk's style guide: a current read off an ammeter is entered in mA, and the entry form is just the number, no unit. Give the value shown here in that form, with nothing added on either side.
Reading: 5
